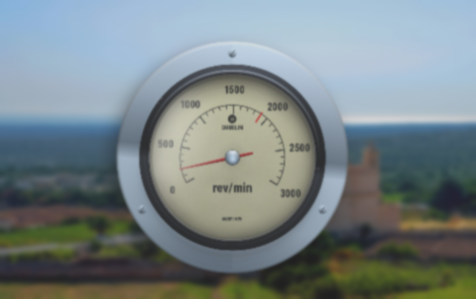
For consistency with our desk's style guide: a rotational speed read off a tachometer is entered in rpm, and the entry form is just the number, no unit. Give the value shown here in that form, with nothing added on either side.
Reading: 200
